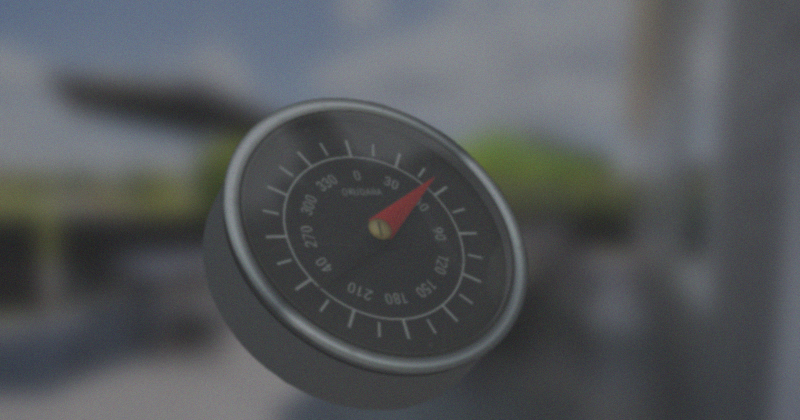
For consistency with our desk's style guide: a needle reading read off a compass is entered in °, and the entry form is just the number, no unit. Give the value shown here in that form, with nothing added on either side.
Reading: 52.5
